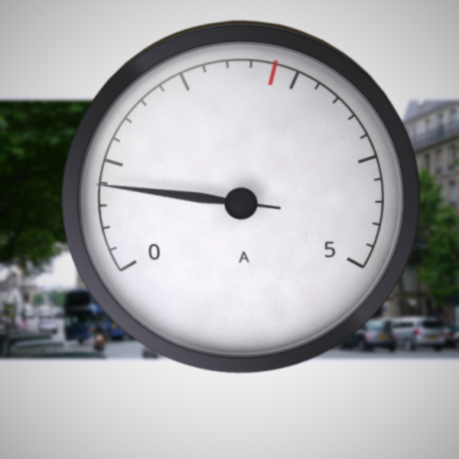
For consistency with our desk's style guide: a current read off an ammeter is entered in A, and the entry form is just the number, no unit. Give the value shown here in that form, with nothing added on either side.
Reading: 0.8
